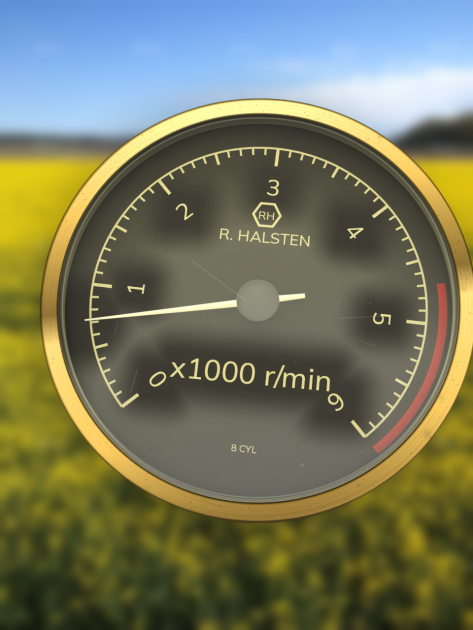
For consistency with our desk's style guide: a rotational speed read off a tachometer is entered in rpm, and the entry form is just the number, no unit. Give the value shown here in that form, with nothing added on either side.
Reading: 700
